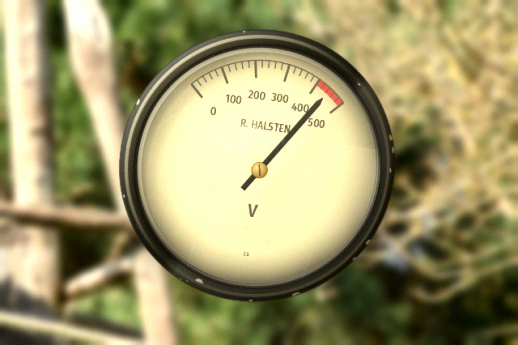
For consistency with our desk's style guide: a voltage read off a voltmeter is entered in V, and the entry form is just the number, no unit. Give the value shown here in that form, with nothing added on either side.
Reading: 440
